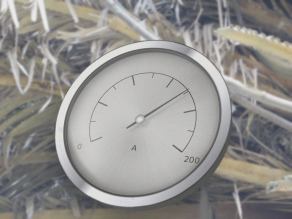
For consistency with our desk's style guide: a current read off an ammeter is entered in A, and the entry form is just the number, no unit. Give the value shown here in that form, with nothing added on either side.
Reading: 140
